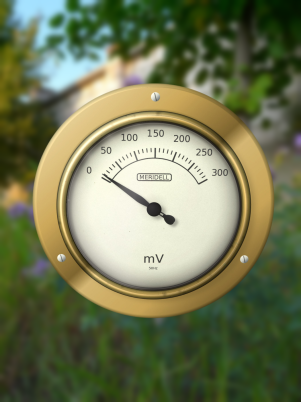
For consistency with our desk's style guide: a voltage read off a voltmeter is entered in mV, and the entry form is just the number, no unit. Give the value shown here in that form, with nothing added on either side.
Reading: 10
